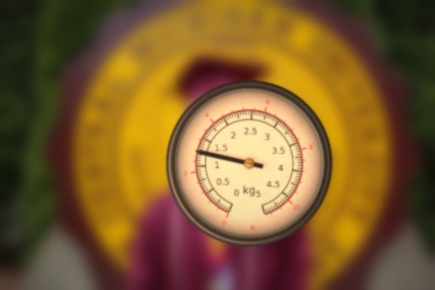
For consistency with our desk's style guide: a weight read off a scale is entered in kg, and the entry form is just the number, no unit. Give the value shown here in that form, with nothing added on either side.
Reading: 1.25
